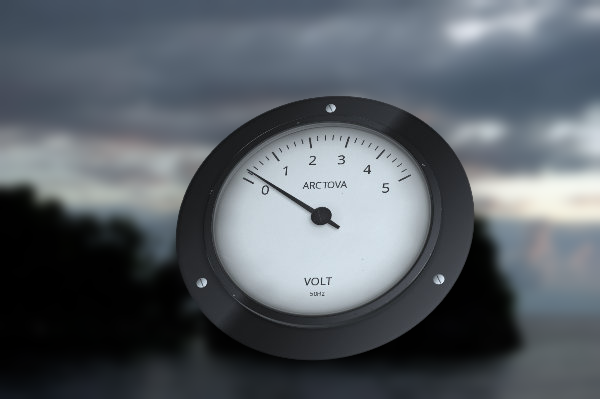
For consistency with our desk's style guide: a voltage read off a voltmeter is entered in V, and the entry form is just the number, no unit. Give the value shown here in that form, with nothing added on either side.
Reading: 0.2
